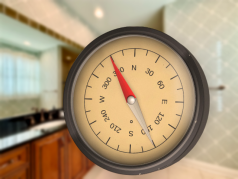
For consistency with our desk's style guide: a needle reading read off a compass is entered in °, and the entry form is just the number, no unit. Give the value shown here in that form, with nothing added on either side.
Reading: 330
